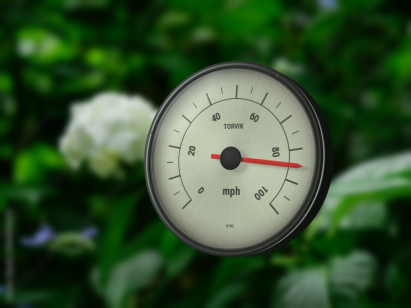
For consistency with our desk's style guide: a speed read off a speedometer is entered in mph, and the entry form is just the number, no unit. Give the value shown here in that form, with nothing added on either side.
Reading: 85
